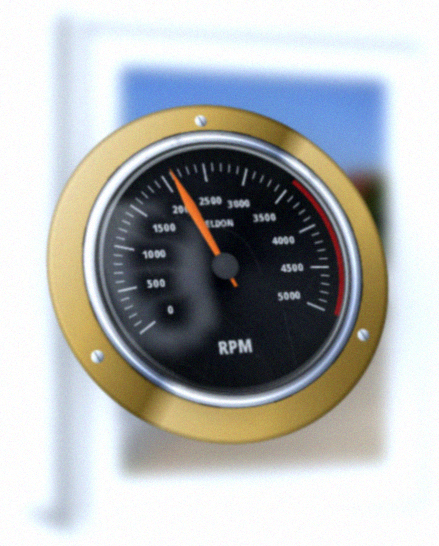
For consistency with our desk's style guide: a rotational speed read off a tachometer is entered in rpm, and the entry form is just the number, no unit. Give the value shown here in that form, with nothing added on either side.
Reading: 2100
